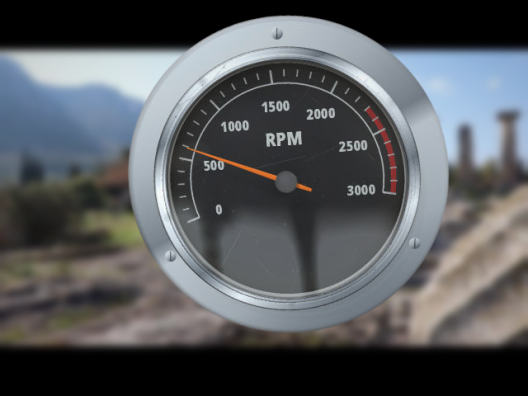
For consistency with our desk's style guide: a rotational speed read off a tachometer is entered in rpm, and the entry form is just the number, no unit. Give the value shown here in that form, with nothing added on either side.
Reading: 600
